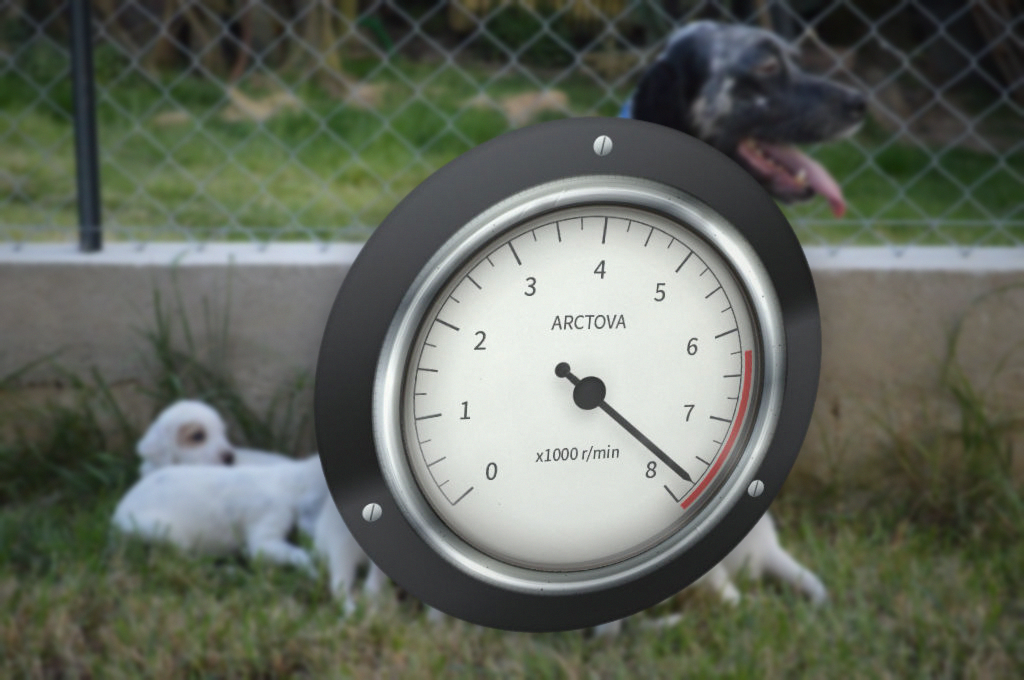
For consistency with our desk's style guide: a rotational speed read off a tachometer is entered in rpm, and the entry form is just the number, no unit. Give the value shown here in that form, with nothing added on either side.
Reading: 7750
